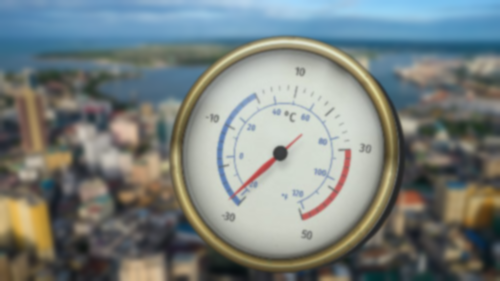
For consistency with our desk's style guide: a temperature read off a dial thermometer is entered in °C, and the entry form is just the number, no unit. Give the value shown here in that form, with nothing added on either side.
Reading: -28
